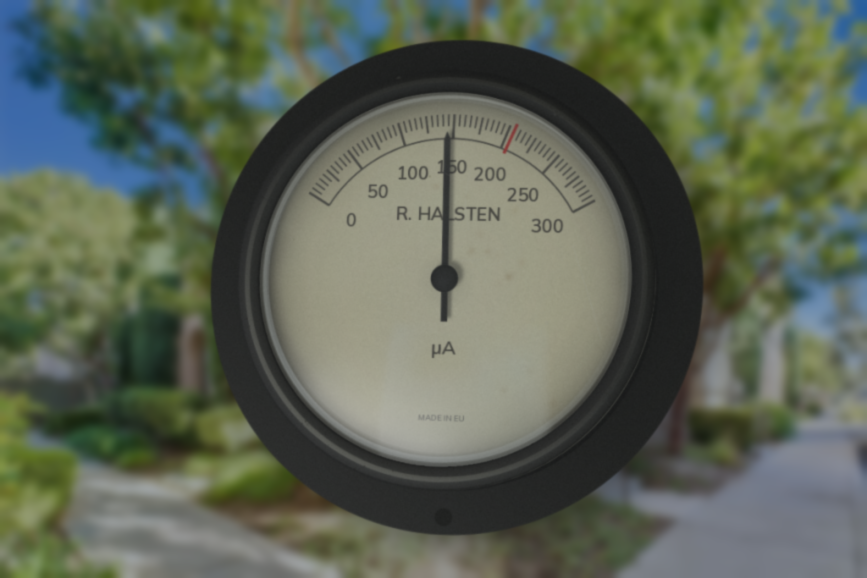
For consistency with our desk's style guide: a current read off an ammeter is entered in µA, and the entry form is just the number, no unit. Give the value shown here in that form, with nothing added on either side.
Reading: 145
